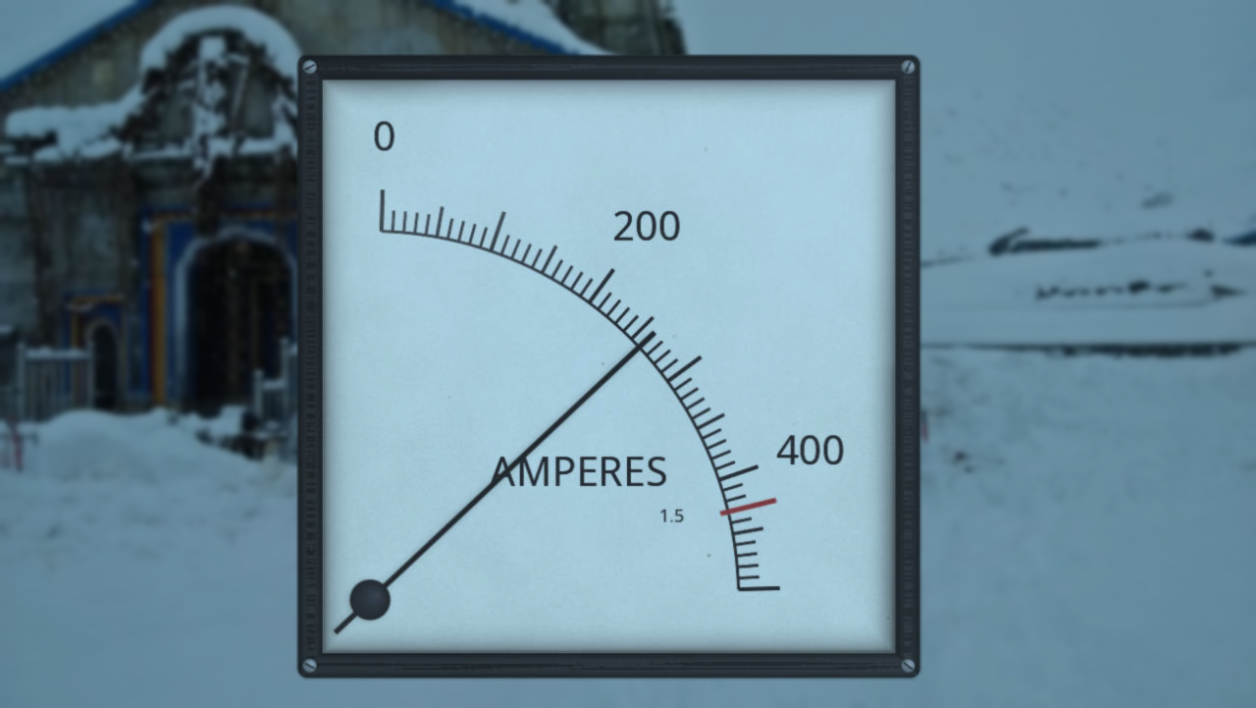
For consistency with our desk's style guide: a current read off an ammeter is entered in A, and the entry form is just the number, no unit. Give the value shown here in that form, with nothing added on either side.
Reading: 260
